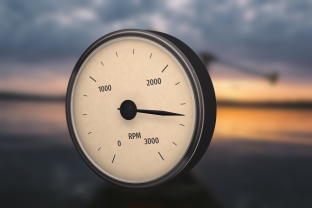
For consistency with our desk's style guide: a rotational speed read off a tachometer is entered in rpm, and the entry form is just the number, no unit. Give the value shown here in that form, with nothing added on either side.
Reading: 2500
